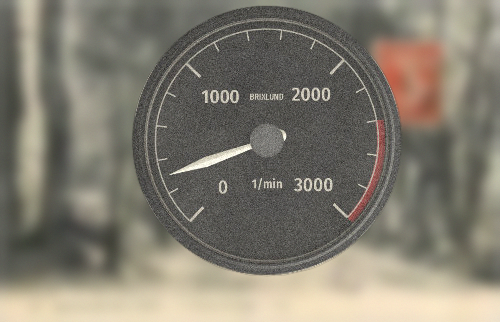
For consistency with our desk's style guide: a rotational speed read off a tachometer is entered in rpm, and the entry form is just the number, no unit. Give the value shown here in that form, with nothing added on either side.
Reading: 300
